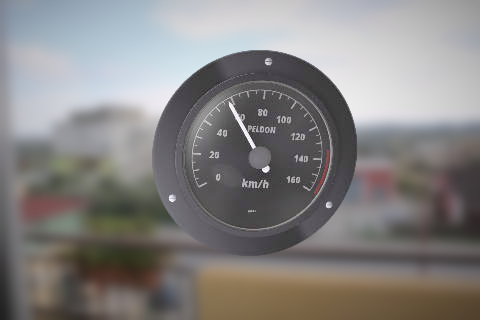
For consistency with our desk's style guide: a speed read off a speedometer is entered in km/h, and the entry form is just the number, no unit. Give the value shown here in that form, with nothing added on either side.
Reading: 57.5
